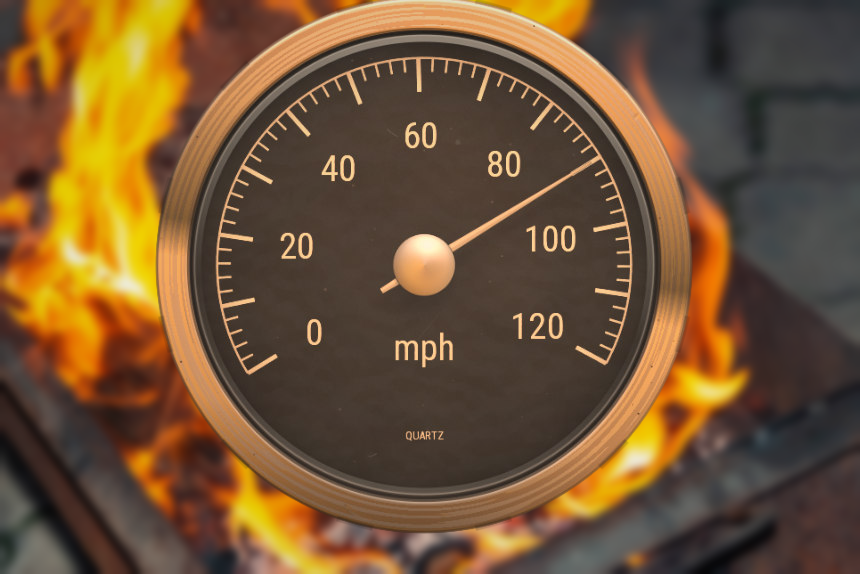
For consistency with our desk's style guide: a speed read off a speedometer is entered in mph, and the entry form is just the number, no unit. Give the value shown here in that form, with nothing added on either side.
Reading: 90
